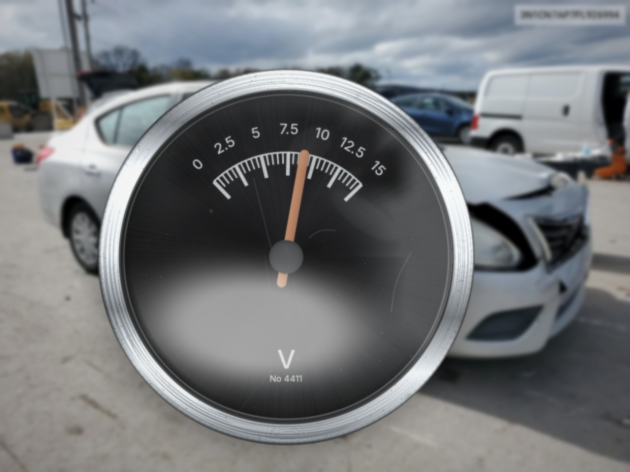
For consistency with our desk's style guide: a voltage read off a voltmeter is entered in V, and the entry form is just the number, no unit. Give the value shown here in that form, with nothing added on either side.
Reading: 9
